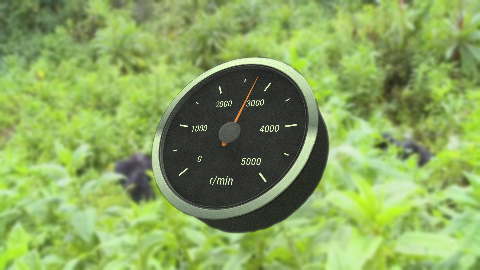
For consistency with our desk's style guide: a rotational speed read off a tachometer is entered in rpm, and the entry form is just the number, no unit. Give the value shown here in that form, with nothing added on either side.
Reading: 2750
